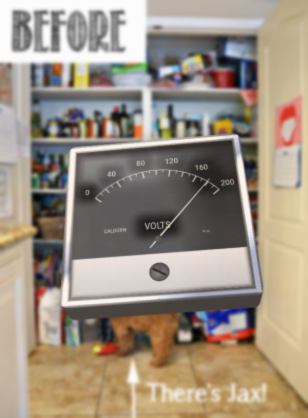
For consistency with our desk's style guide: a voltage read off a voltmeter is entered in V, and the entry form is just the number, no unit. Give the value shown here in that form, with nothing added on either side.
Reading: 180
